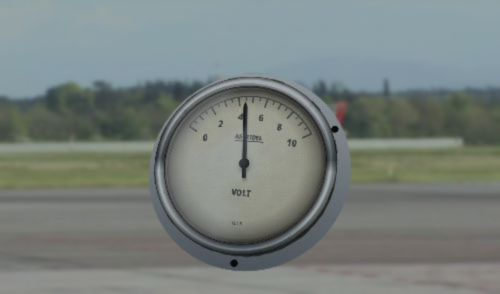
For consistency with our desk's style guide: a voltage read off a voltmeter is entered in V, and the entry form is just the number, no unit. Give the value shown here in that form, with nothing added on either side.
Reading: 4.5
